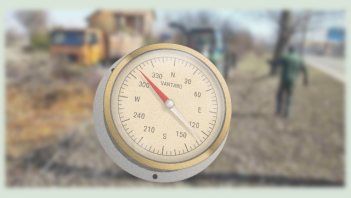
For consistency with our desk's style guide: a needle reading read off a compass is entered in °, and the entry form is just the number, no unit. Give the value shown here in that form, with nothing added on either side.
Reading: 310
